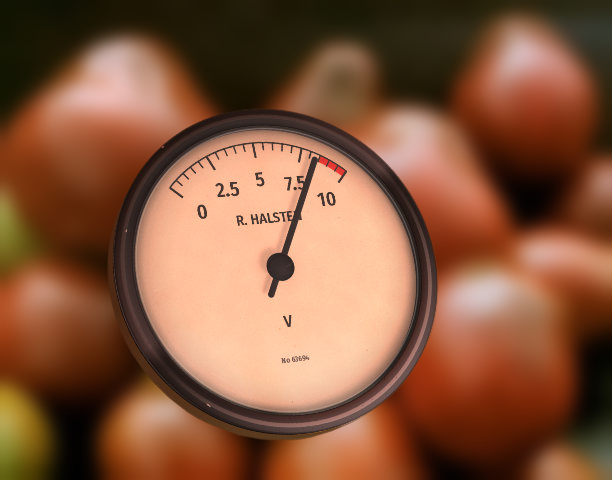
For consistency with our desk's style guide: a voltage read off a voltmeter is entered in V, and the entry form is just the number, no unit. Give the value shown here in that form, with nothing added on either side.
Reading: 8.25
